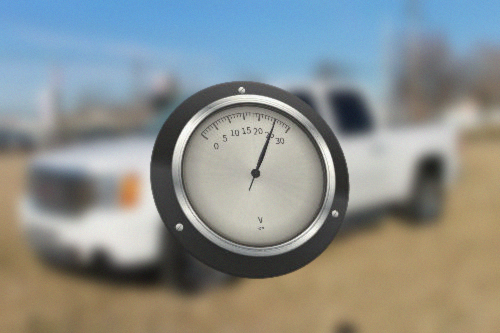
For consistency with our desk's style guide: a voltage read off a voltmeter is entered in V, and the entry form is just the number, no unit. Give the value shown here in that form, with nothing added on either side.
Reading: 25
